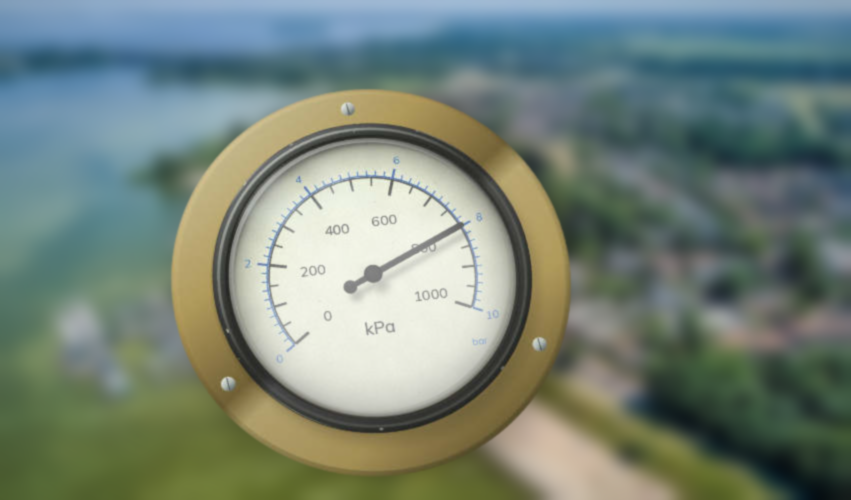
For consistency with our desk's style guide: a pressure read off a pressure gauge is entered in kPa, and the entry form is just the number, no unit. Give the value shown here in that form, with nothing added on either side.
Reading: 800
